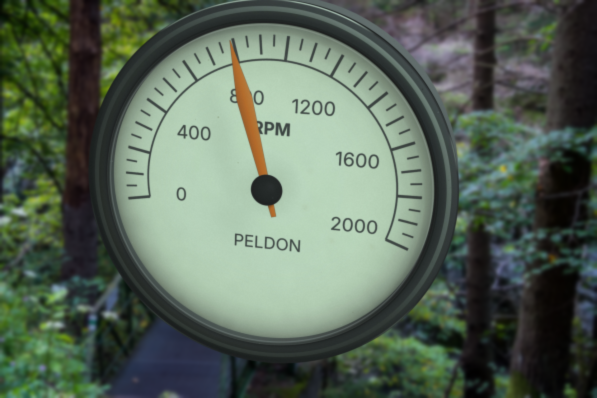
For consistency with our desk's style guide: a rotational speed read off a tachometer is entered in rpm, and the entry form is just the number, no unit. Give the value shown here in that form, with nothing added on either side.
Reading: 800
